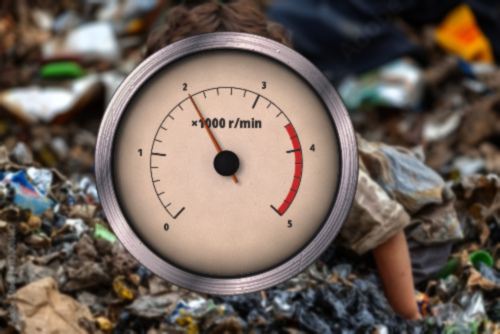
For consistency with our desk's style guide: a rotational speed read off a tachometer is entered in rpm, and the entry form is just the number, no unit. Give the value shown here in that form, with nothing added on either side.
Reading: 2000
